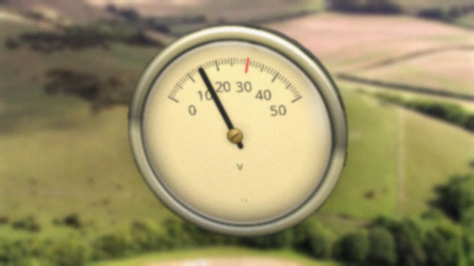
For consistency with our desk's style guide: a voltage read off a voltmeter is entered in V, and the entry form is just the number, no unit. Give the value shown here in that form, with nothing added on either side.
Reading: 15
